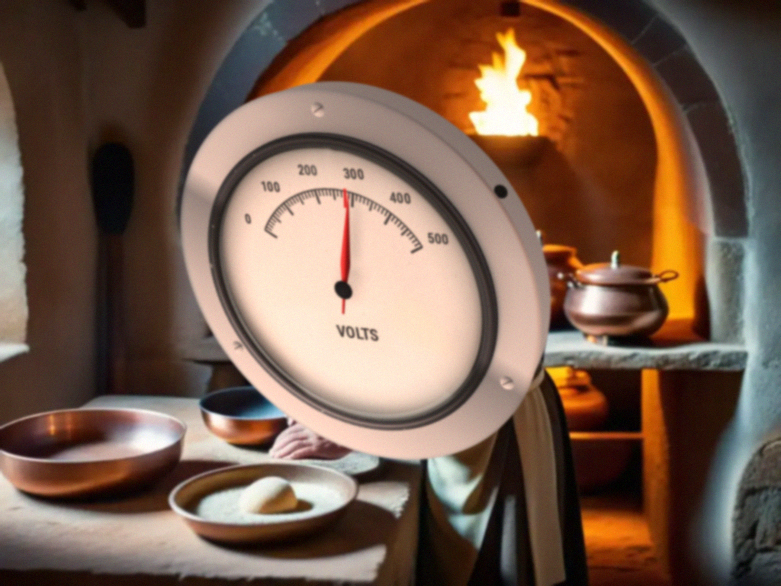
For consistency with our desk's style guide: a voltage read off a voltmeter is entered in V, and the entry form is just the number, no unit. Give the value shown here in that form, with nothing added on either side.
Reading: 300
